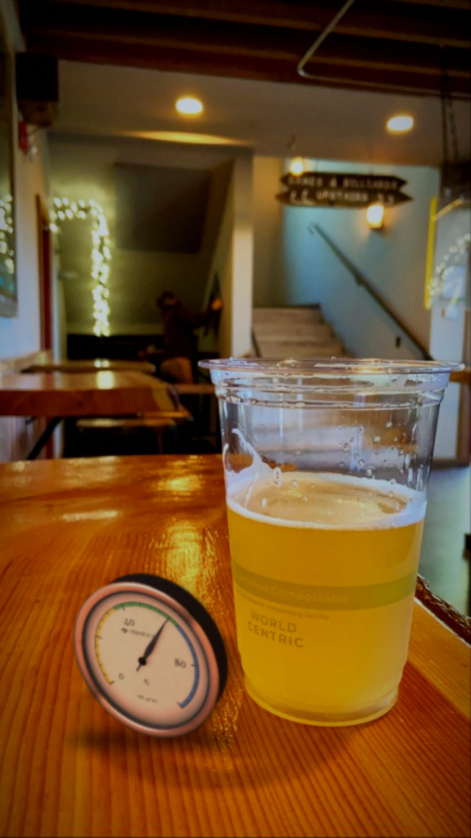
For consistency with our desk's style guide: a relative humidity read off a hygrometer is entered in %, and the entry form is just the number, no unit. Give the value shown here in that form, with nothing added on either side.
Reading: 60
